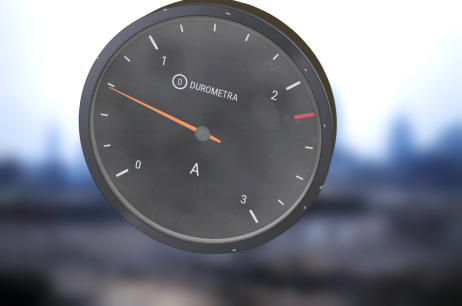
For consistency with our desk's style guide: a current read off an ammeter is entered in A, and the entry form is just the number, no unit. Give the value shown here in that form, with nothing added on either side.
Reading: 0.6
